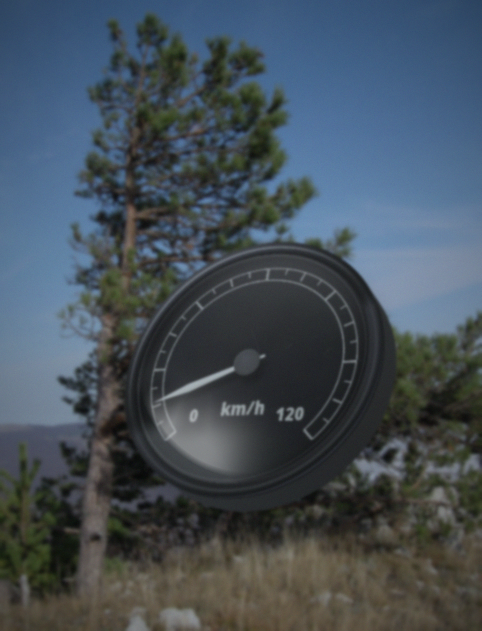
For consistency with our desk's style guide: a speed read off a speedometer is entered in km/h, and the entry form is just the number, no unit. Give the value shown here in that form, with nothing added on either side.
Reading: 10
